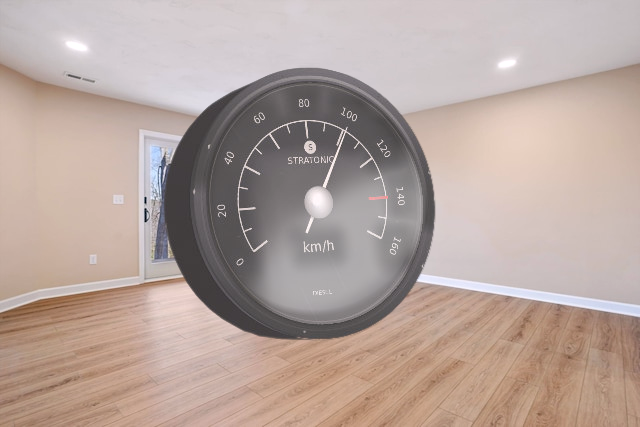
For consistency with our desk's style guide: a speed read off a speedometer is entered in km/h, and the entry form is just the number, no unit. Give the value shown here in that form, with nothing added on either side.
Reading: 100
